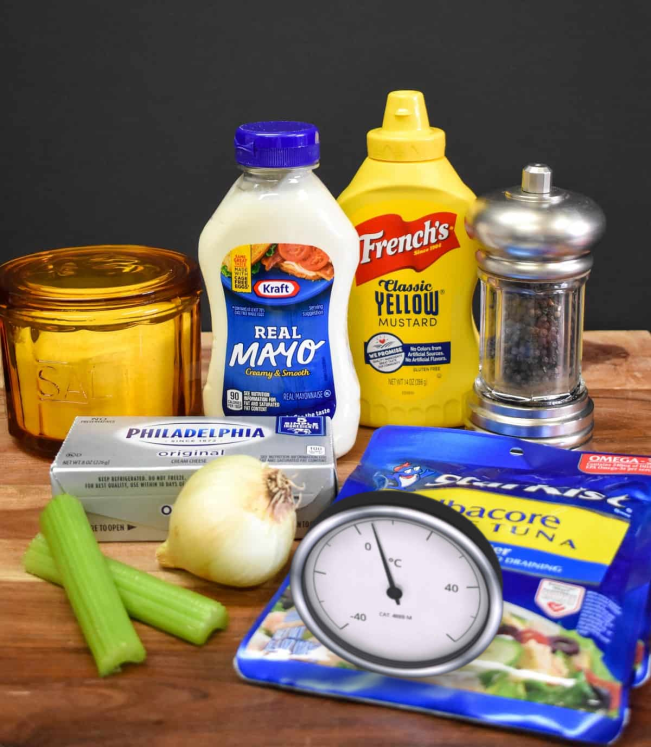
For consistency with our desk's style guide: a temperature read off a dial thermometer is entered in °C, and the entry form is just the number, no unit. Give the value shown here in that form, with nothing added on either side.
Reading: 5
